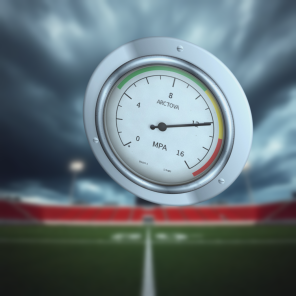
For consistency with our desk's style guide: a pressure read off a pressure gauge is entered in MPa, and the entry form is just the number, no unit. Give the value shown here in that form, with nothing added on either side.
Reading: 12
